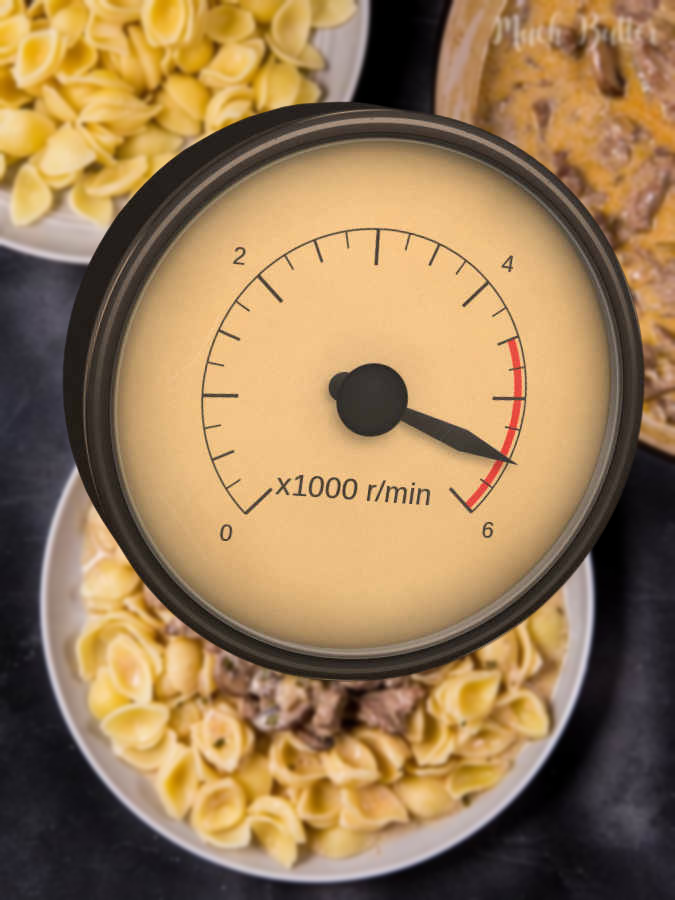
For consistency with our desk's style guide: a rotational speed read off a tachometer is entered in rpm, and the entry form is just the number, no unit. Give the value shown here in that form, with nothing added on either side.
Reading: 5500
